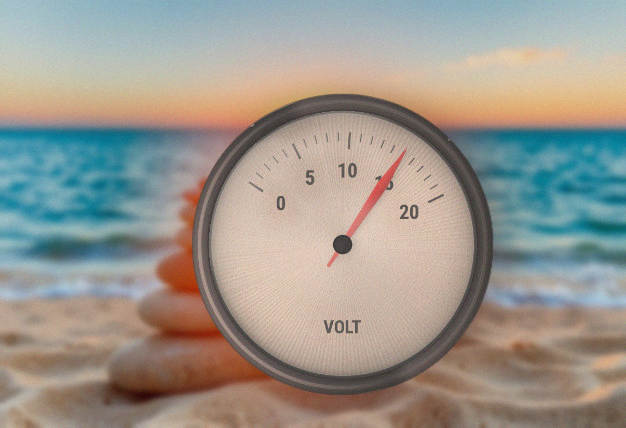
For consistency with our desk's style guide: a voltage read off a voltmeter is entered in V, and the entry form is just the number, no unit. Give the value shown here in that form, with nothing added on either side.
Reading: 15
